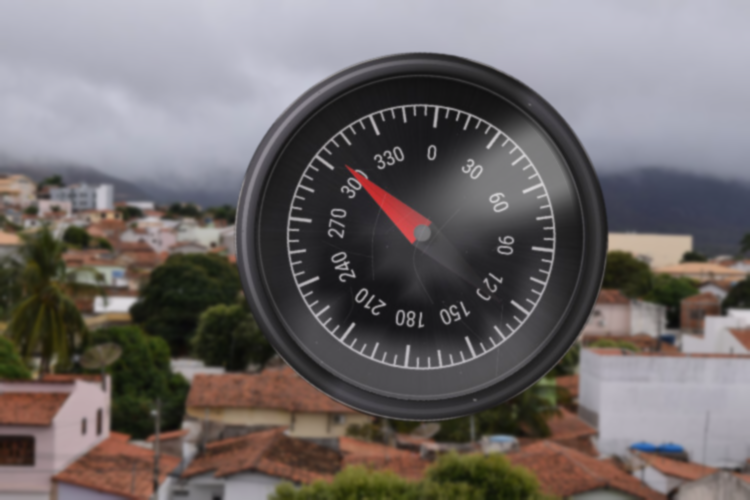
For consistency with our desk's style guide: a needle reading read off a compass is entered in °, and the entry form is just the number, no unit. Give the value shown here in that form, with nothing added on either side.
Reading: 305
